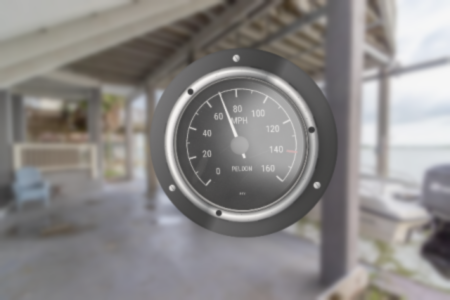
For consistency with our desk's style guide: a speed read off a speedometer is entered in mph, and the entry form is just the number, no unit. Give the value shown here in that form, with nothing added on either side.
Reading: 70
